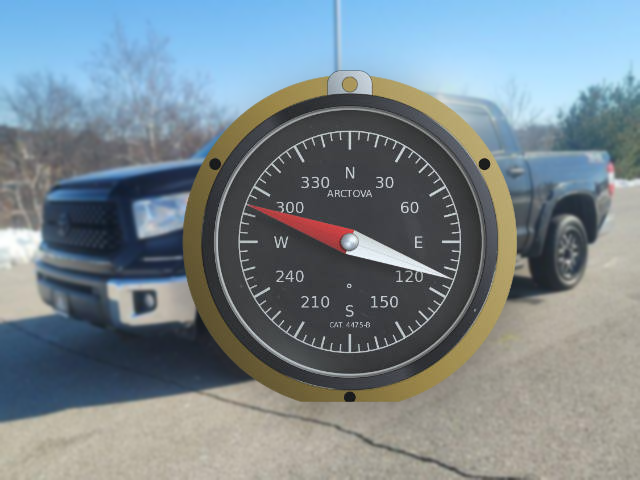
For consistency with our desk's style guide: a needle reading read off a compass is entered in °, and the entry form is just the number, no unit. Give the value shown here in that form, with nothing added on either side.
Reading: 290
